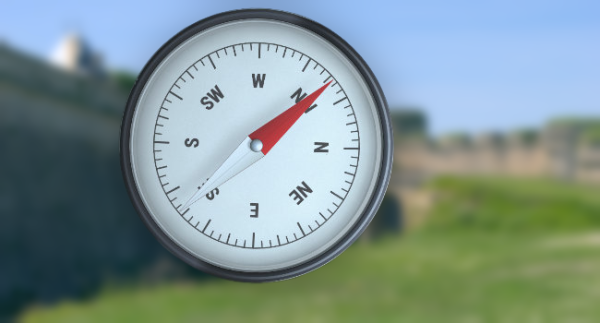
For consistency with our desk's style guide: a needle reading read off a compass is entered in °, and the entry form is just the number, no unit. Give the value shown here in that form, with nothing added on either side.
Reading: 317.5
